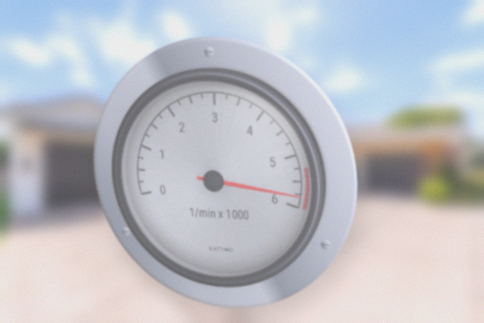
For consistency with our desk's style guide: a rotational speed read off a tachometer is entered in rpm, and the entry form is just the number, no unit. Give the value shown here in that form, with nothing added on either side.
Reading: 5750
